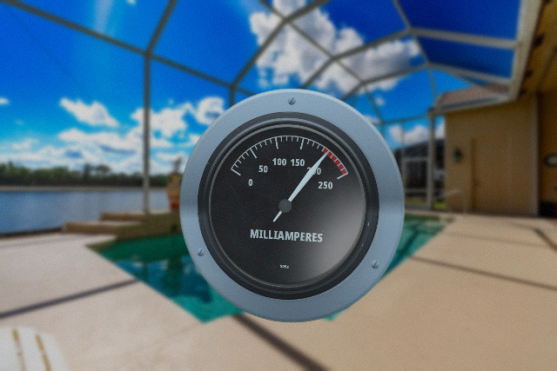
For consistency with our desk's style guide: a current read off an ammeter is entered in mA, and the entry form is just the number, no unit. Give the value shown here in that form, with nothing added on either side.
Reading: 200
